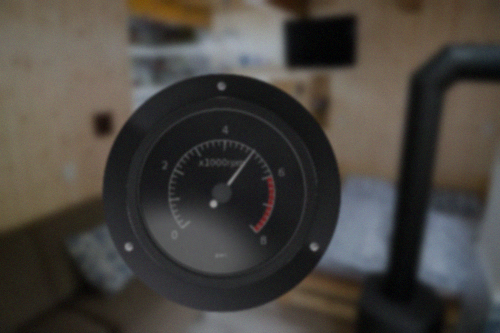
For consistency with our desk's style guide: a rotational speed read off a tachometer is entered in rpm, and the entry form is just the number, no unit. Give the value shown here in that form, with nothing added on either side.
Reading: 5000
